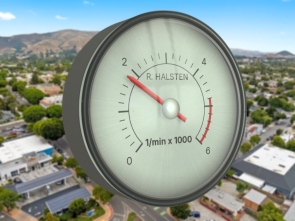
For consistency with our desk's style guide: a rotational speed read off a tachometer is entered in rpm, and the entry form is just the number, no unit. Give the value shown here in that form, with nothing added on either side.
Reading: 1800
